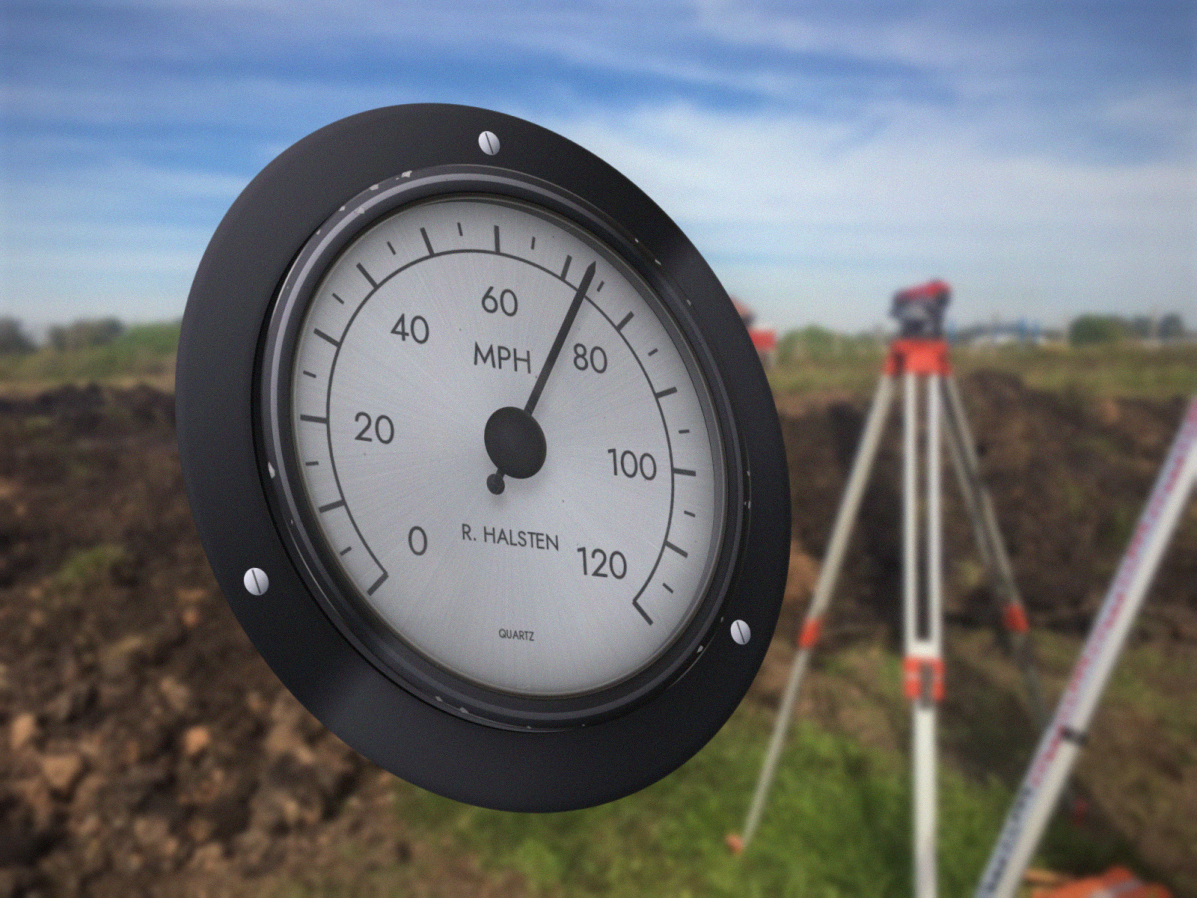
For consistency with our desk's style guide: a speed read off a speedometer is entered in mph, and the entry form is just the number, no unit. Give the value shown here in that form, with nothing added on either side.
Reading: 72.5
